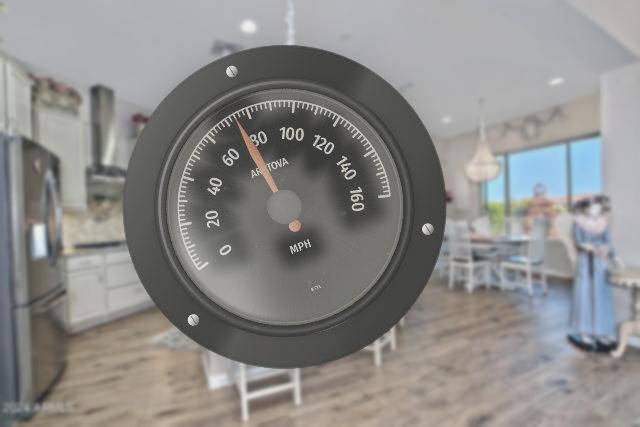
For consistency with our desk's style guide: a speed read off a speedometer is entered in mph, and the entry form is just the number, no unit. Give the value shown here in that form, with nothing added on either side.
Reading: 74
